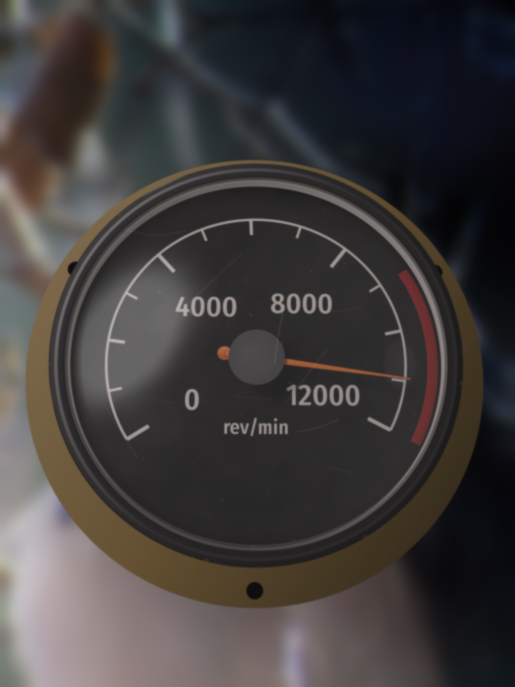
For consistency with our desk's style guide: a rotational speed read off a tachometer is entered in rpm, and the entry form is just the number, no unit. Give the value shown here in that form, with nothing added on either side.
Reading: 11000
